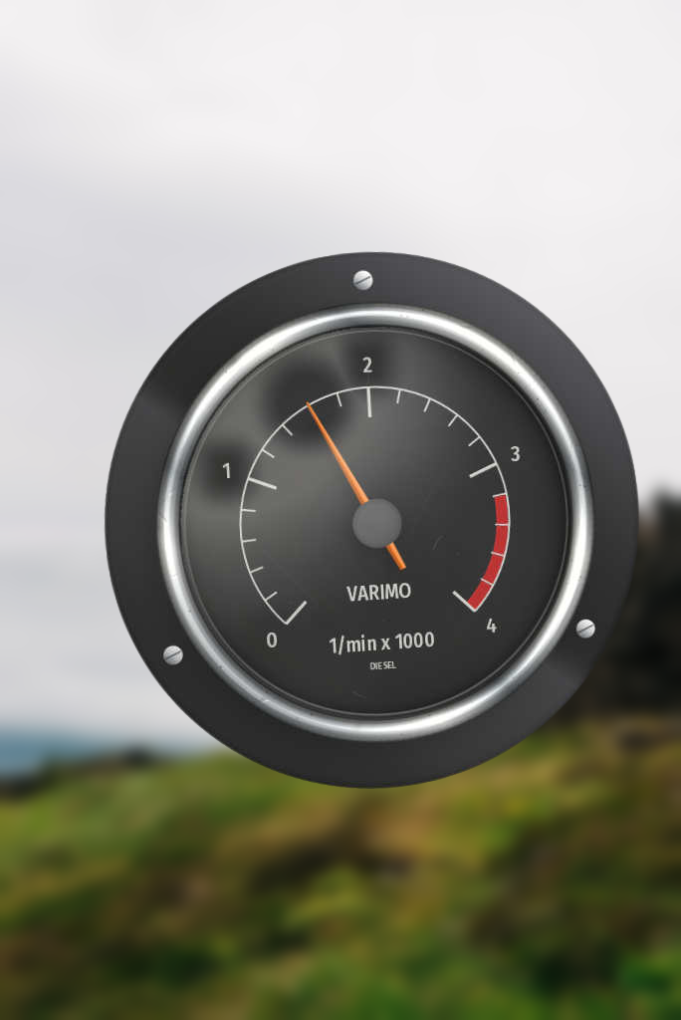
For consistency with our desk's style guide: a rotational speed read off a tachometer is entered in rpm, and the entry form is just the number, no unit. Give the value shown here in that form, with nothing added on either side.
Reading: 1600
